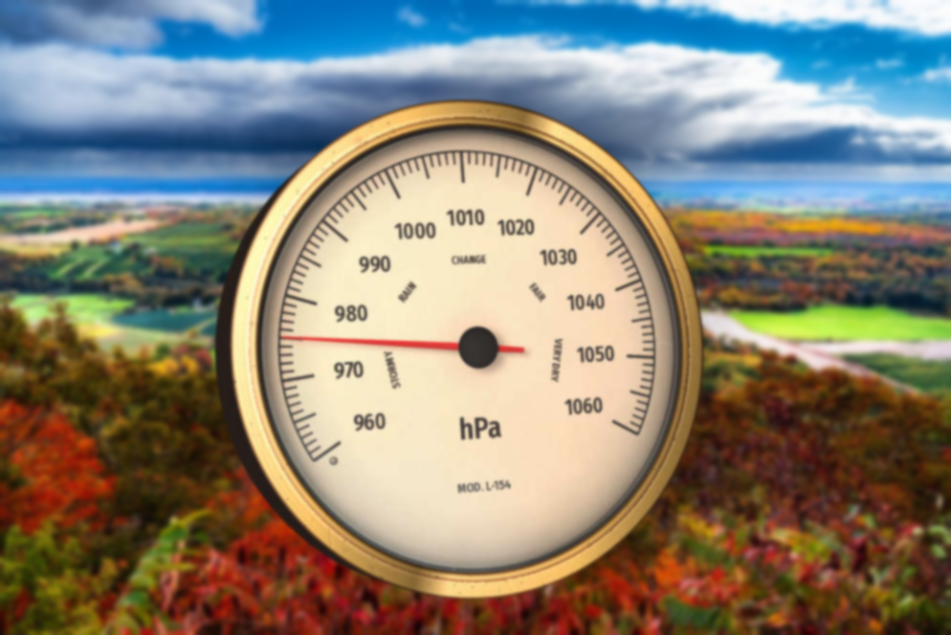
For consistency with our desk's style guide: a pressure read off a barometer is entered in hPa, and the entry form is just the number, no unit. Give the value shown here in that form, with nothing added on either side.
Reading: 975
